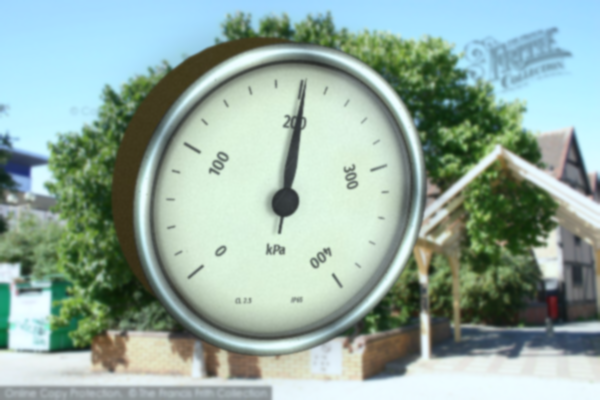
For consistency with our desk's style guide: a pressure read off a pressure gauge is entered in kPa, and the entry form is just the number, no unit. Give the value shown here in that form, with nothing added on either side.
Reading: 200
